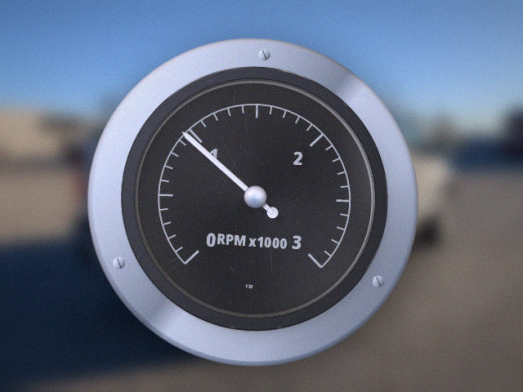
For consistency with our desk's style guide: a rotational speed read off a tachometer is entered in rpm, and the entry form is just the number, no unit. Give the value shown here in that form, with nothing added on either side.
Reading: 950
